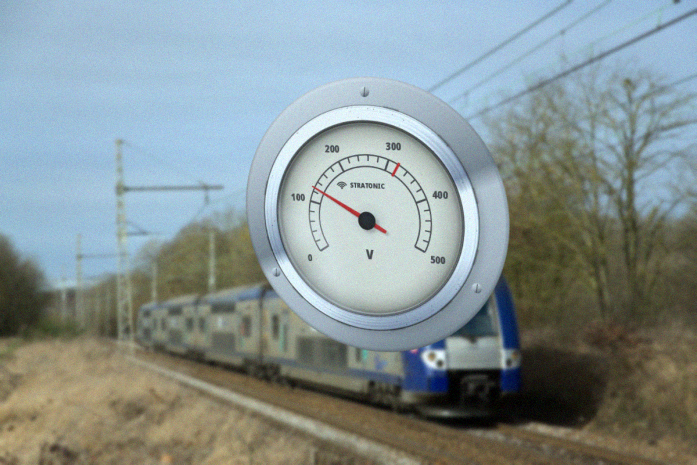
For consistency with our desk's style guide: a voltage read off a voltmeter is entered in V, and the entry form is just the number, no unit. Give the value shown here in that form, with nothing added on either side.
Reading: 130
